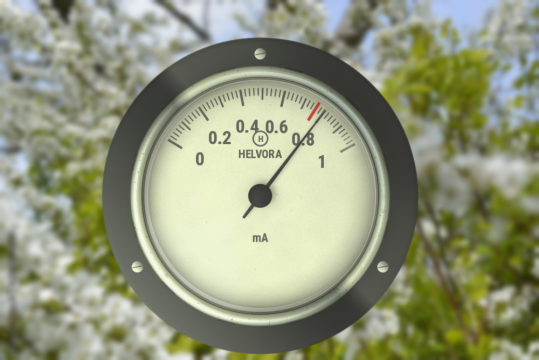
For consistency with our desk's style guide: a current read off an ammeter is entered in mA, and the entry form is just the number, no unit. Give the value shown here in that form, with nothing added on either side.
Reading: 0.8
